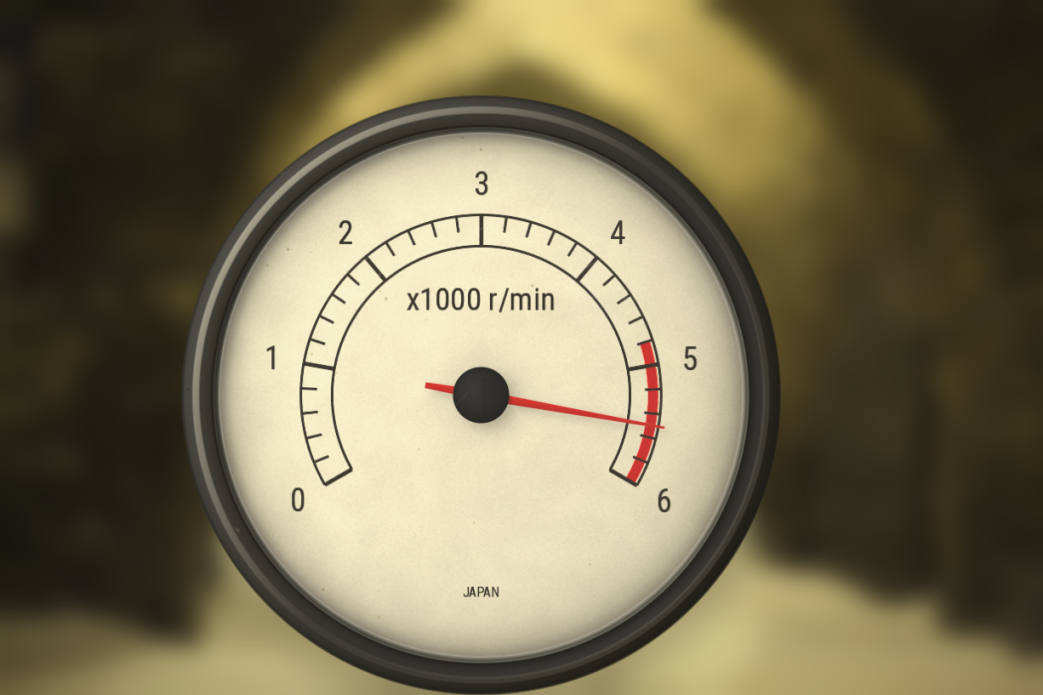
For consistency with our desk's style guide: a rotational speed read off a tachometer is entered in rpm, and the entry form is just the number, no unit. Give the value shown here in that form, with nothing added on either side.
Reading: 5500
